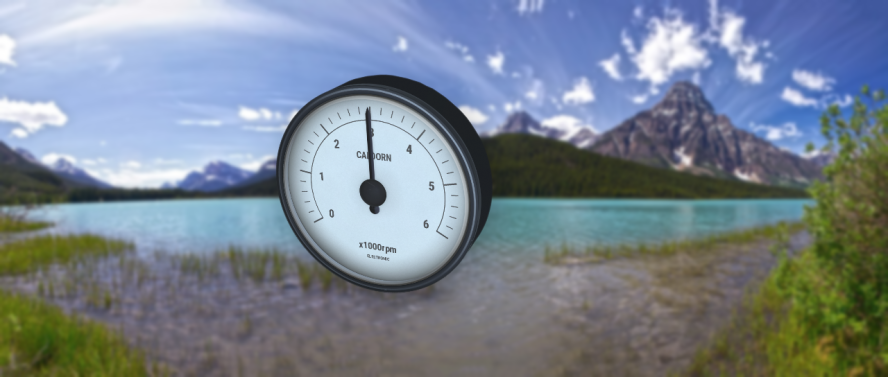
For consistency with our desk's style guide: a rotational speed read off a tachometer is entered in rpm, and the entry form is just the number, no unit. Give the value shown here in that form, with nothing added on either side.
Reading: 3000
